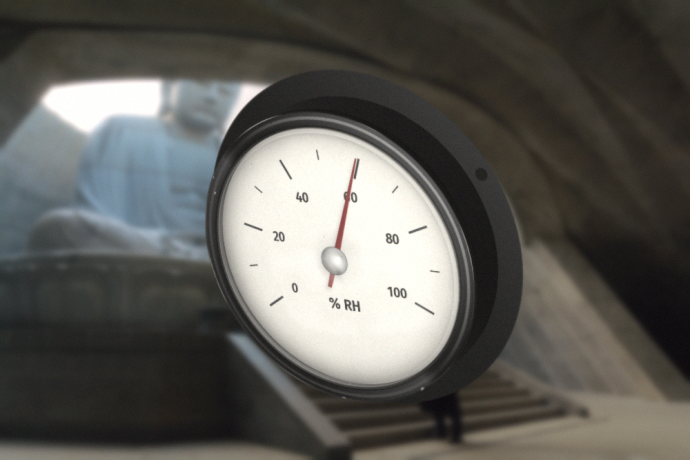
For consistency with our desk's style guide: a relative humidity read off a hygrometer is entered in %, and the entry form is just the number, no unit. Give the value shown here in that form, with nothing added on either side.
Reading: 60
